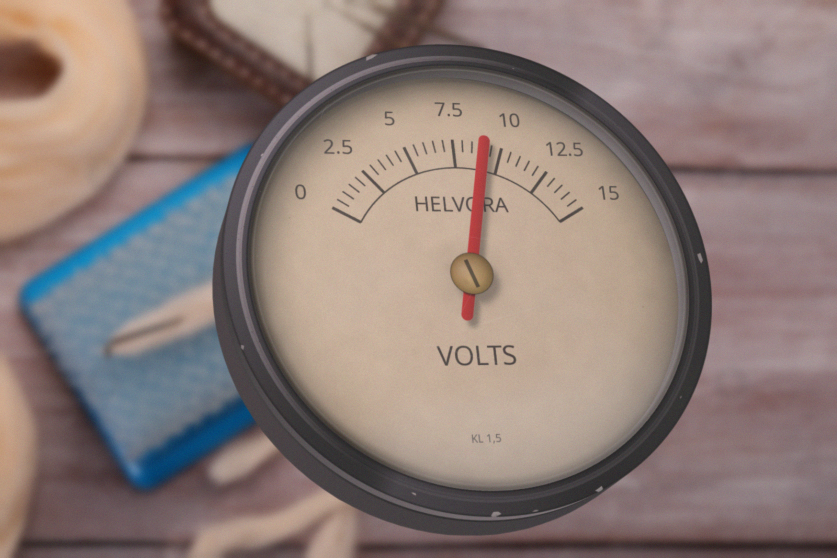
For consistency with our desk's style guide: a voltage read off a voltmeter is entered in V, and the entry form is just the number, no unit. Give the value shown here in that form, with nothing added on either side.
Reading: 9
